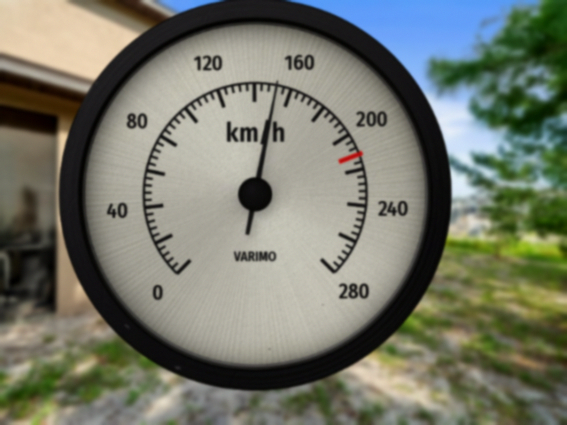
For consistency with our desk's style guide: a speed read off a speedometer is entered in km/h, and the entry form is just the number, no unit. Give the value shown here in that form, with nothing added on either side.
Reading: 152
